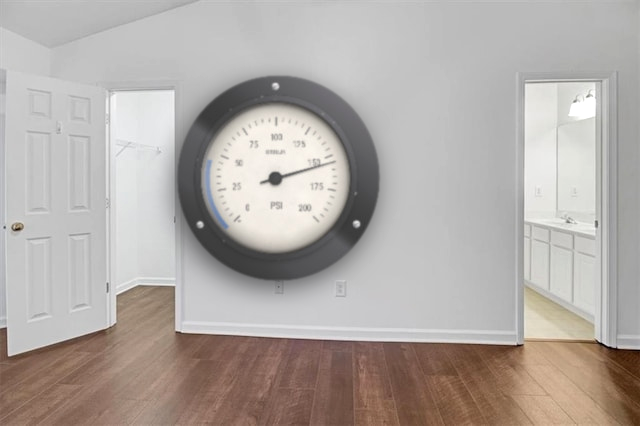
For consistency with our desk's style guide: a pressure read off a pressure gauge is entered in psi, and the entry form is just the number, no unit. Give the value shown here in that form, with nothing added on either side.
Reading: 155
